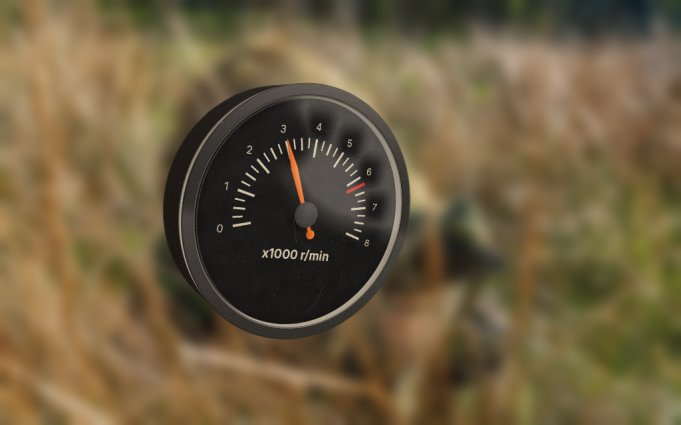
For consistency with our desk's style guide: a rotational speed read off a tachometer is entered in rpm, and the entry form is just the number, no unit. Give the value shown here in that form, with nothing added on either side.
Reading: 3000
